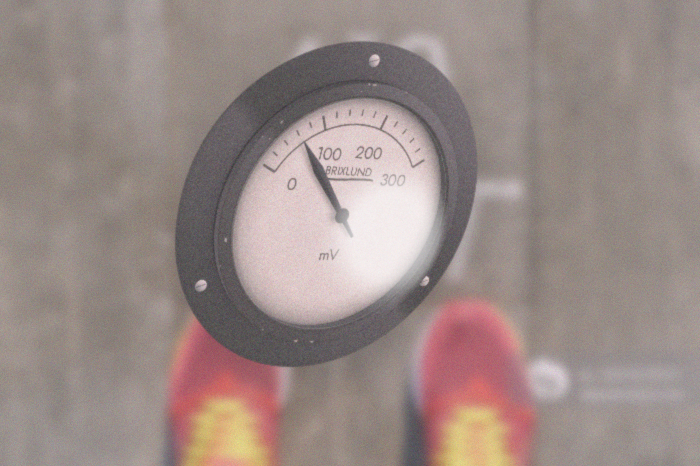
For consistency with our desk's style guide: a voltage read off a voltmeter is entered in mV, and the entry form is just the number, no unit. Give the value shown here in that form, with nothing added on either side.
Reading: 60
